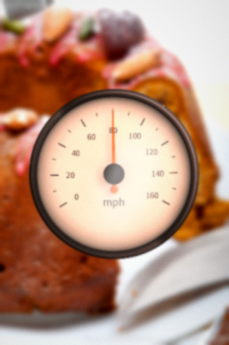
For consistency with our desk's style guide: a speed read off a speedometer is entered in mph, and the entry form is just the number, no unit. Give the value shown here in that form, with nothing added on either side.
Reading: 80
